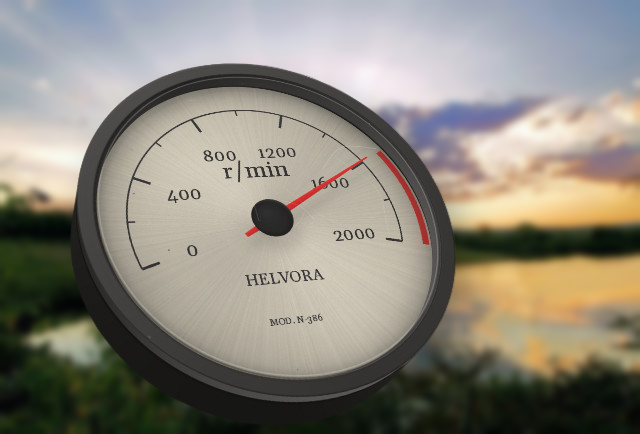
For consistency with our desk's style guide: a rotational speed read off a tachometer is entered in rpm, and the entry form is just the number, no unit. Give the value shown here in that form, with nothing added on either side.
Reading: 1600
